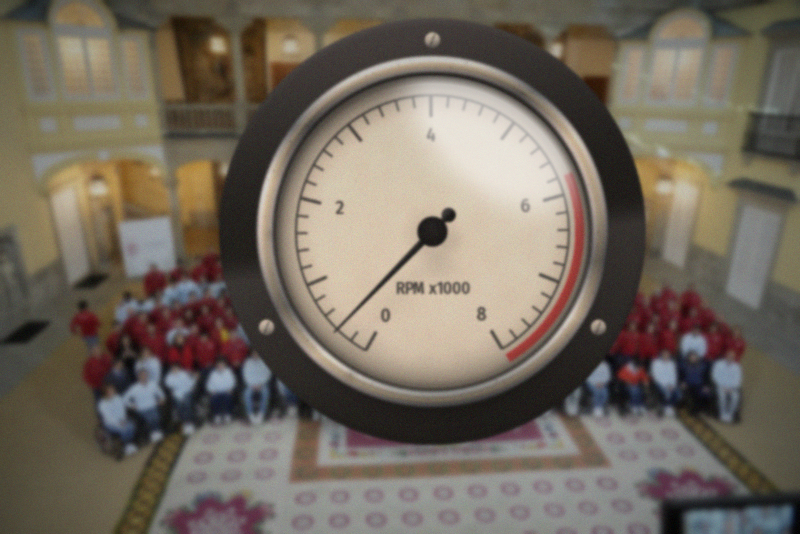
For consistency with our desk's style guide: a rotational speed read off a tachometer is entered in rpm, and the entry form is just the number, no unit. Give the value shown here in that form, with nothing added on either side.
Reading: 400
